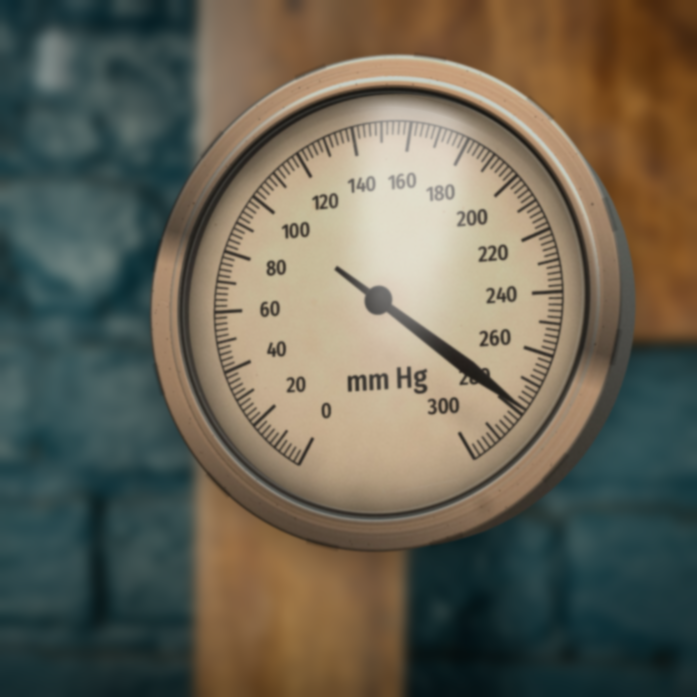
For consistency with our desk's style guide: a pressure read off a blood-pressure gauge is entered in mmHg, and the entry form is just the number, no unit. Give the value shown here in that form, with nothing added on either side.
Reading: 278
